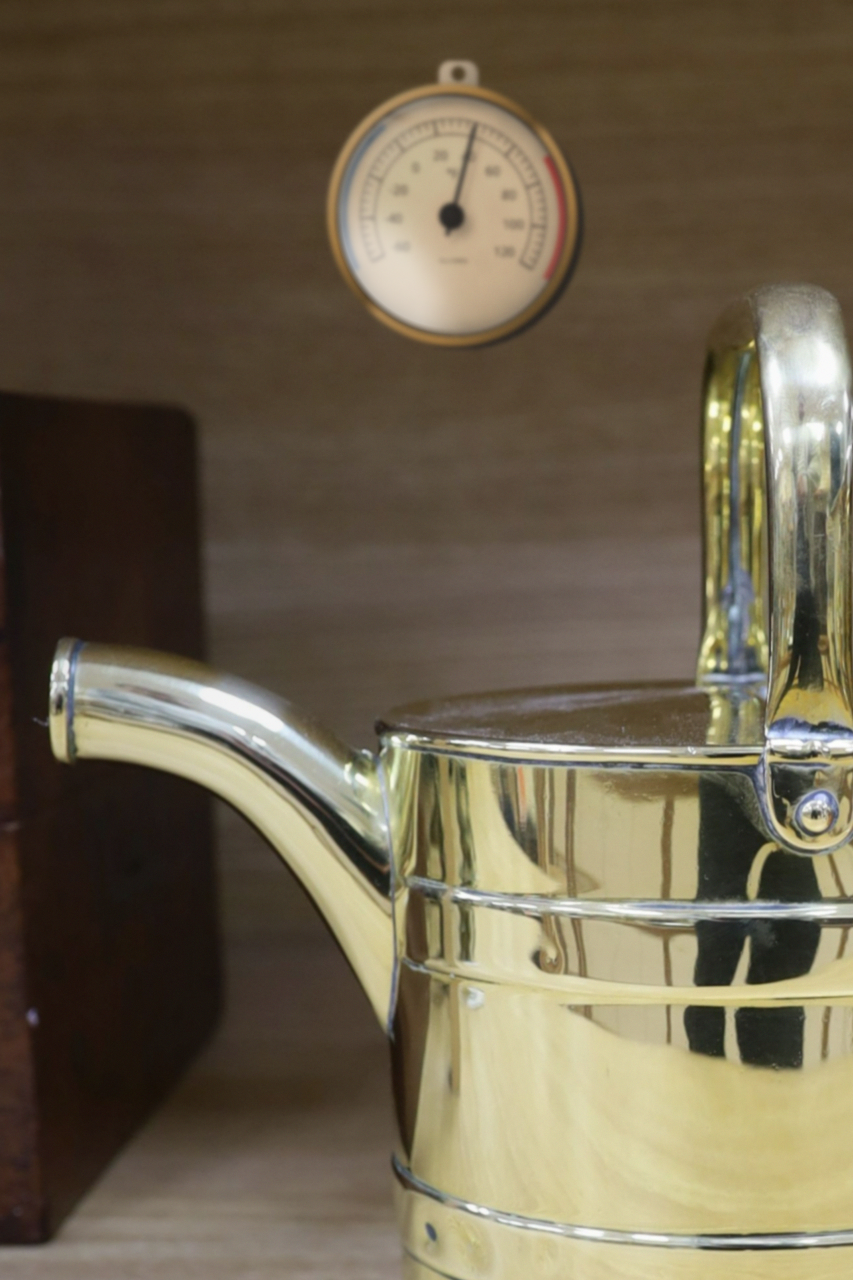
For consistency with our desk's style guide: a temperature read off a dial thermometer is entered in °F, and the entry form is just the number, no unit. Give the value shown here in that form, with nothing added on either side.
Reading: 40
